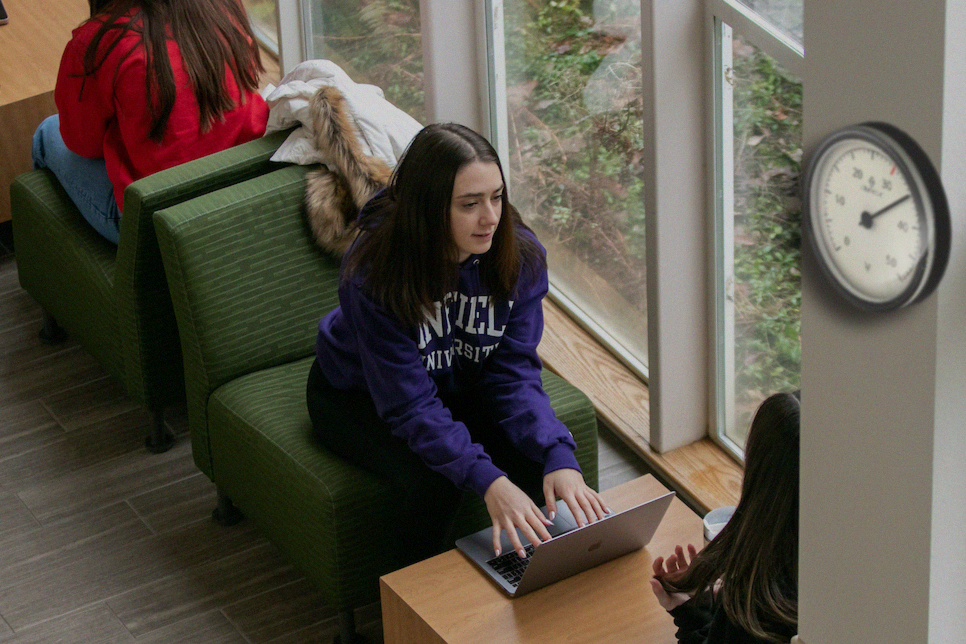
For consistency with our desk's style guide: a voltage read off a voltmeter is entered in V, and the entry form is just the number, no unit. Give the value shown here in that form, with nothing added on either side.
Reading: 35
